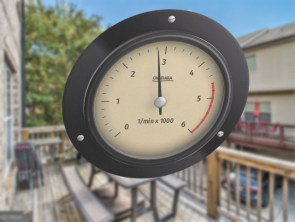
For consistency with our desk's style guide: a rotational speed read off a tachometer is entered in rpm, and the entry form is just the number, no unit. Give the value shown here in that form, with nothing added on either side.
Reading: 2800
